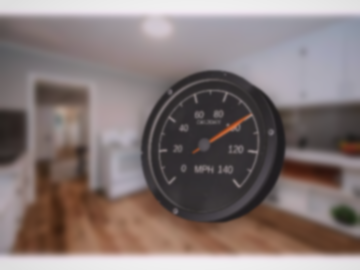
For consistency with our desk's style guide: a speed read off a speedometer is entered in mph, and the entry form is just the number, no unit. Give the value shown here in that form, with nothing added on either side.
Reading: 100
